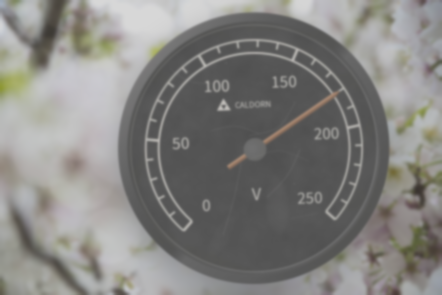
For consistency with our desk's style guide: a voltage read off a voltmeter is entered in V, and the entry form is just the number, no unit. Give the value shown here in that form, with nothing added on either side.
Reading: 180
